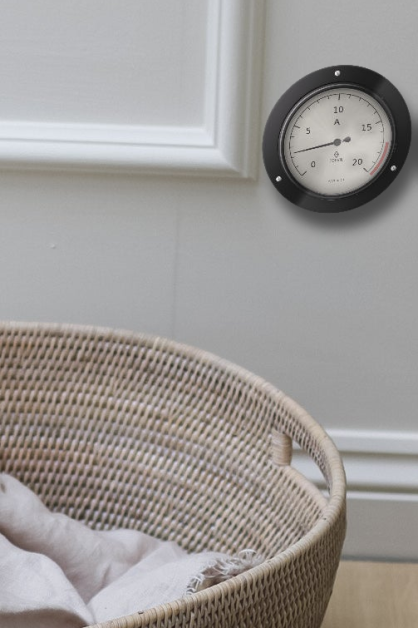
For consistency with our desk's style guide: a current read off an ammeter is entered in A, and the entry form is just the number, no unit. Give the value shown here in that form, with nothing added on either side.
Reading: 2.5
